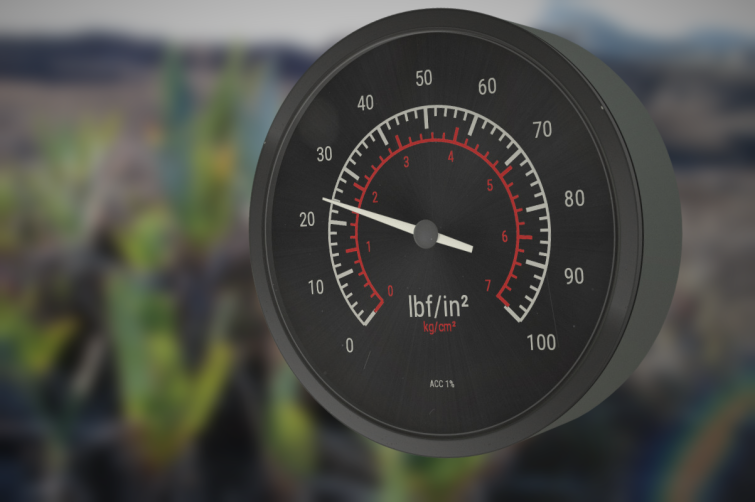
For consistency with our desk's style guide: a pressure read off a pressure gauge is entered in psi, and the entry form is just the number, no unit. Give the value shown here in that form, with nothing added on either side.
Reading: 24
